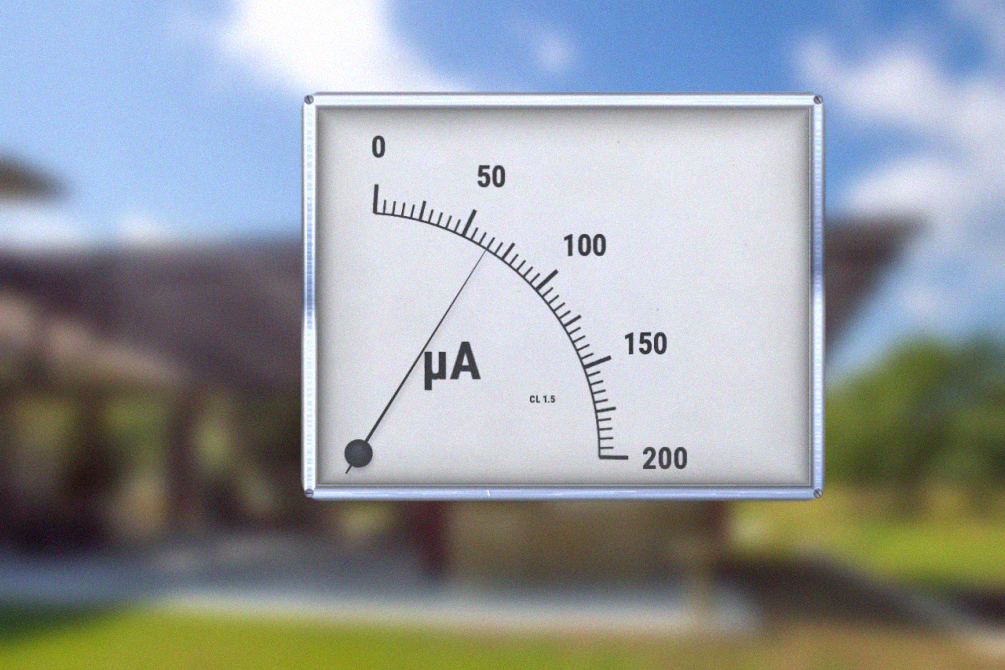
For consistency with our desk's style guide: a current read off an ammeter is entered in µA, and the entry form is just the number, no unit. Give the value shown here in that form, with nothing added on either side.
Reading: 65
